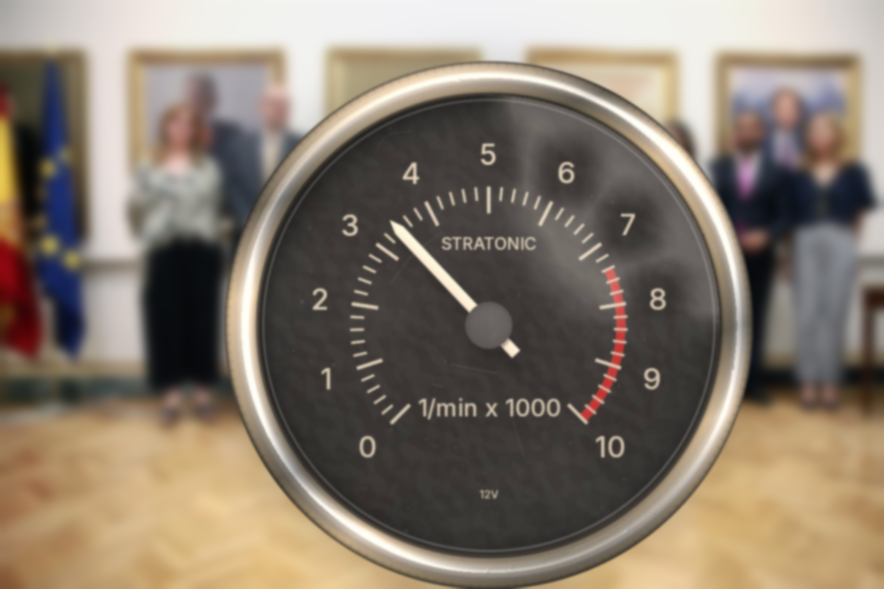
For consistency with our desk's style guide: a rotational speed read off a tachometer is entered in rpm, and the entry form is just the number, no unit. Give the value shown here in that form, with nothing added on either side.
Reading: 3400
